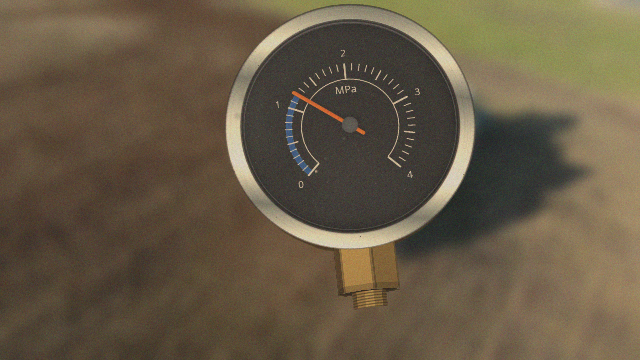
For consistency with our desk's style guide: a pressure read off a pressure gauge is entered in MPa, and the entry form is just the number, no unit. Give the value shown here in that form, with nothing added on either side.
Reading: 1.2
